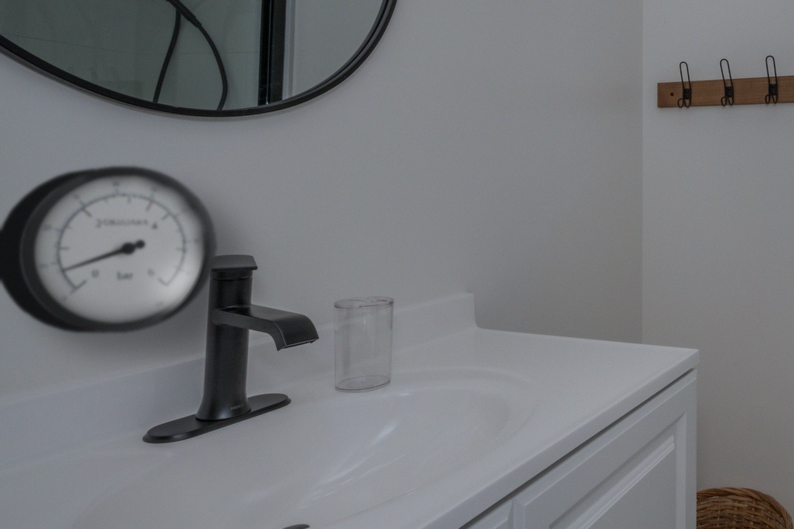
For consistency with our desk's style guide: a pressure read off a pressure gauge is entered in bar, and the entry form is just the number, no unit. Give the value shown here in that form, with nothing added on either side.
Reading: 0.5
